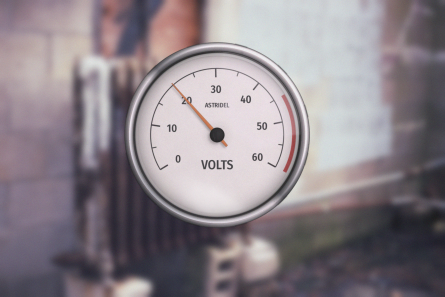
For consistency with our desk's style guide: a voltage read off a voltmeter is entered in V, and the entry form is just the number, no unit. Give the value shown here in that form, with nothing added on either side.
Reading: 20
